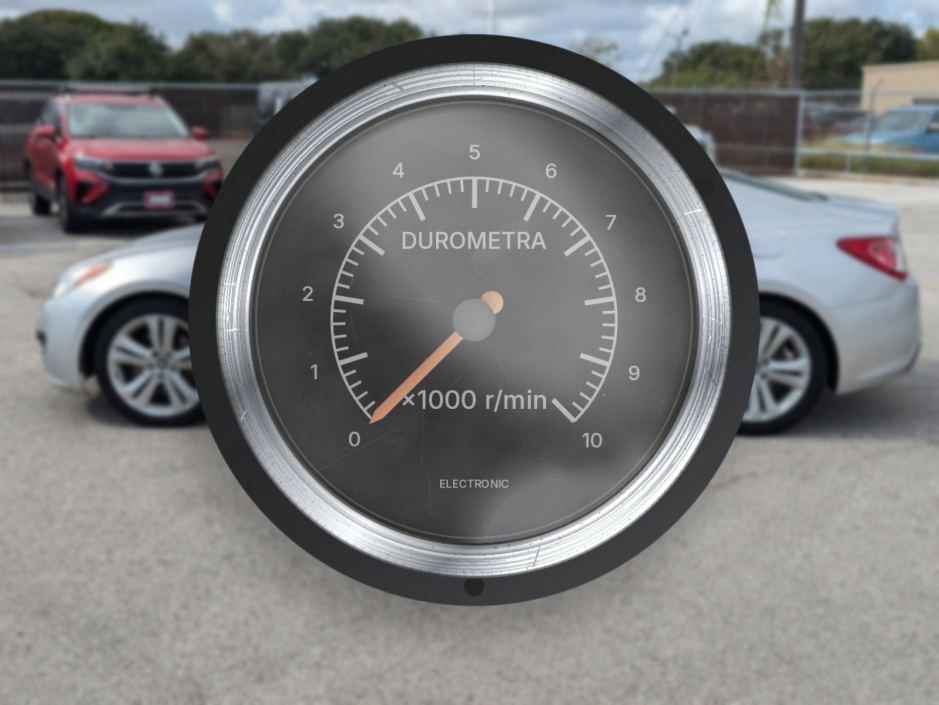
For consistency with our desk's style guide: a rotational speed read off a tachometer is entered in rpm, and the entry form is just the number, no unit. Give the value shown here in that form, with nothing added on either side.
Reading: 0
